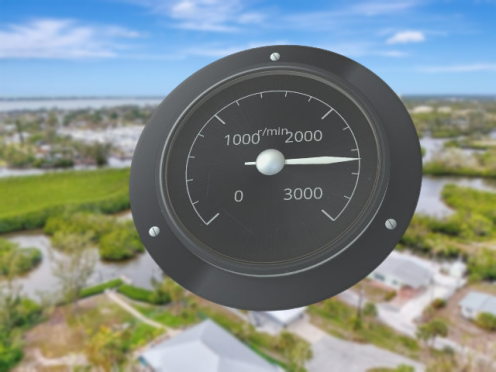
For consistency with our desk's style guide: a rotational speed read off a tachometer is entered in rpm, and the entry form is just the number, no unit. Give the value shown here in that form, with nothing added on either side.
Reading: 2500
